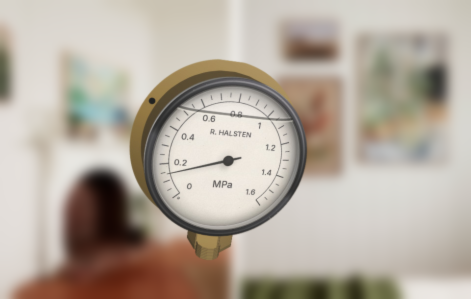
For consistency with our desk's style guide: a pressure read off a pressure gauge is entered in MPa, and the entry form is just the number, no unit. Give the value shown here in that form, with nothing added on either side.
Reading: 0.15
